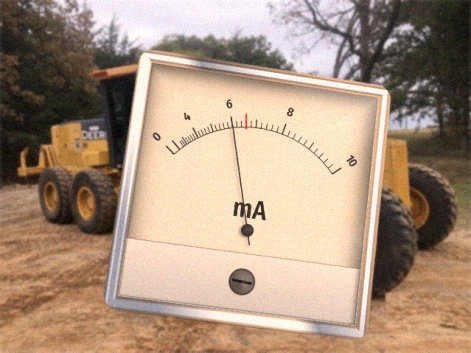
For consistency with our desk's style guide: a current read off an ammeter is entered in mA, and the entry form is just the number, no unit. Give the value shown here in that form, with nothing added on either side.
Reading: 6
